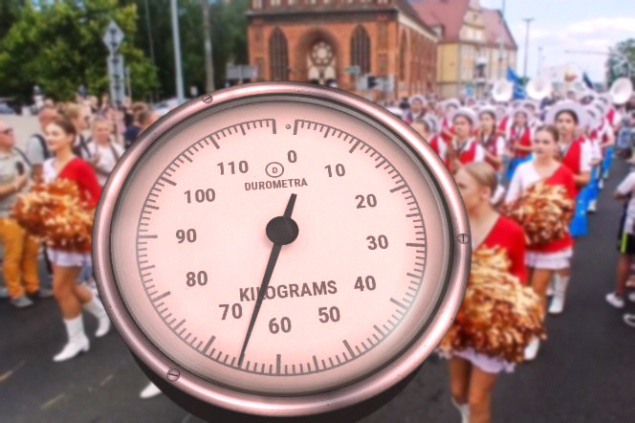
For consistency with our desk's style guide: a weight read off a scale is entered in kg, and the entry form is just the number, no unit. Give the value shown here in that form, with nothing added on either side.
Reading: 65
